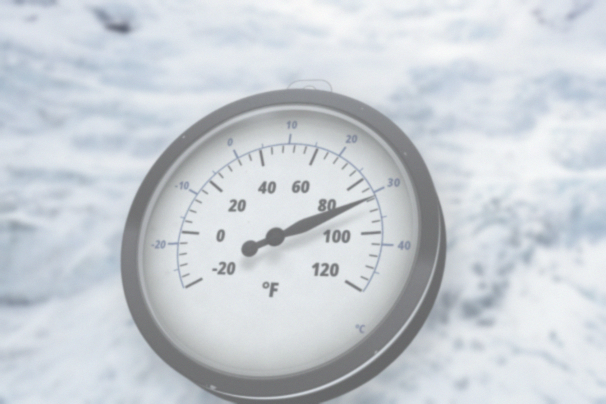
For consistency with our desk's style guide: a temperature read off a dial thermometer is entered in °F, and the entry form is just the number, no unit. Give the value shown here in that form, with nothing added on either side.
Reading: 88
